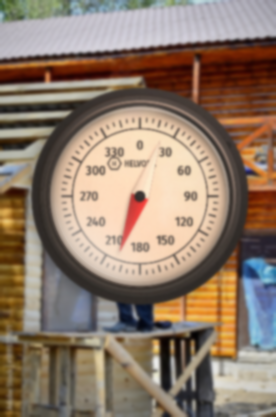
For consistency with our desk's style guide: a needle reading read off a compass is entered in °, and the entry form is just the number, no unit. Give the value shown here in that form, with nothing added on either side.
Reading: 200
